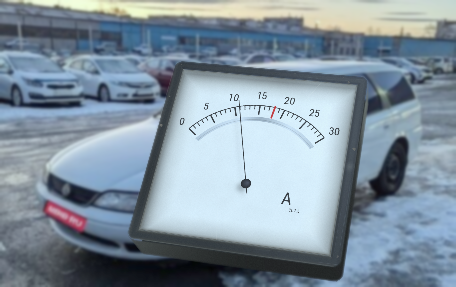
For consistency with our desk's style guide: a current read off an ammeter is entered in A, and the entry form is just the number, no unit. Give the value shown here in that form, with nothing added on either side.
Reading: 11
